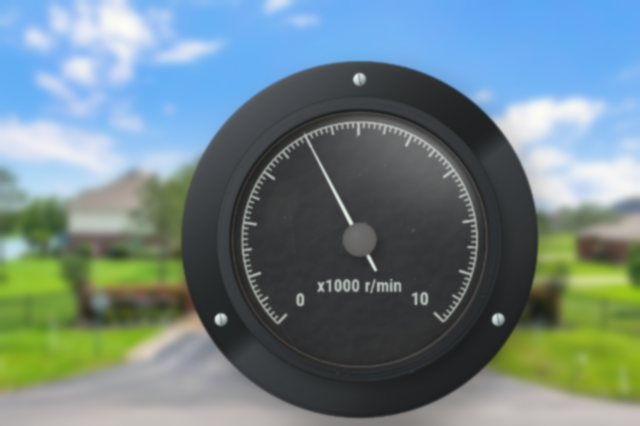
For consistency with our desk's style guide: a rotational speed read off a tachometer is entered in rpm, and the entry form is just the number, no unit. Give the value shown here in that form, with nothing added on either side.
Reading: 4000
